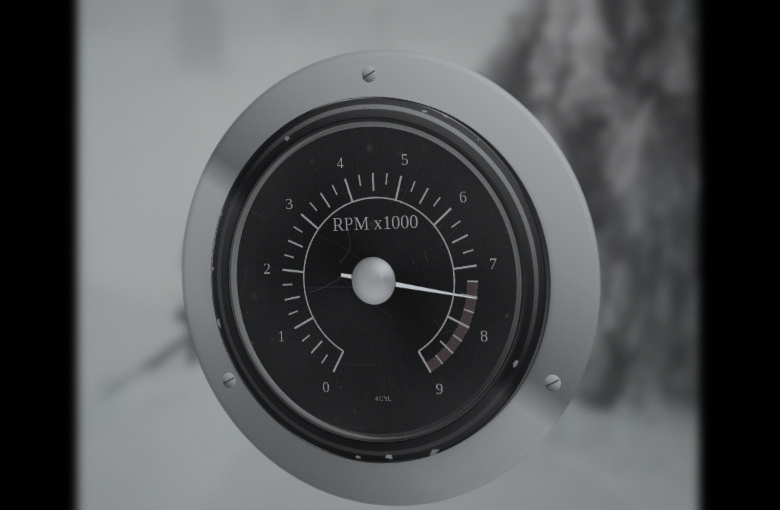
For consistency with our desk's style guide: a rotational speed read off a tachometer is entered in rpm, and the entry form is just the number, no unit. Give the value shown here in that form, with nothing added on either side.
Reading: 7500
